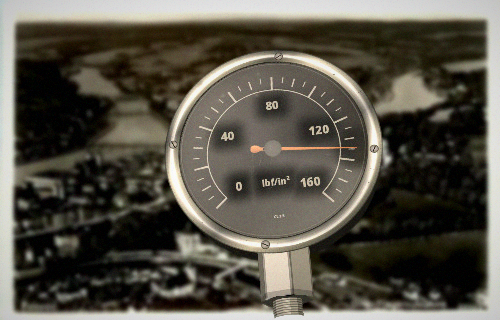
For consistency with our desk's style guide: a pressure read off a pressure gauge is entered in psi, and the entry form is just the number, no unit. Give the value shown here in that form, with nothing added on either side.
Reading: 135
